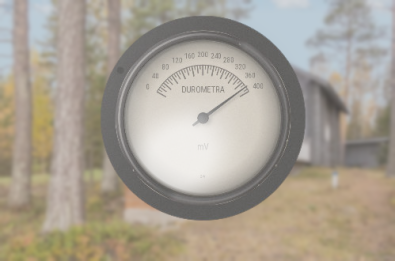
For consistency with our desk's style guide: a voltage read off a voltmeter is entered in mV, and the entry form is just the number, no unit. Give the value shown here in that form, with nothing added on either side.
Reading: 380
